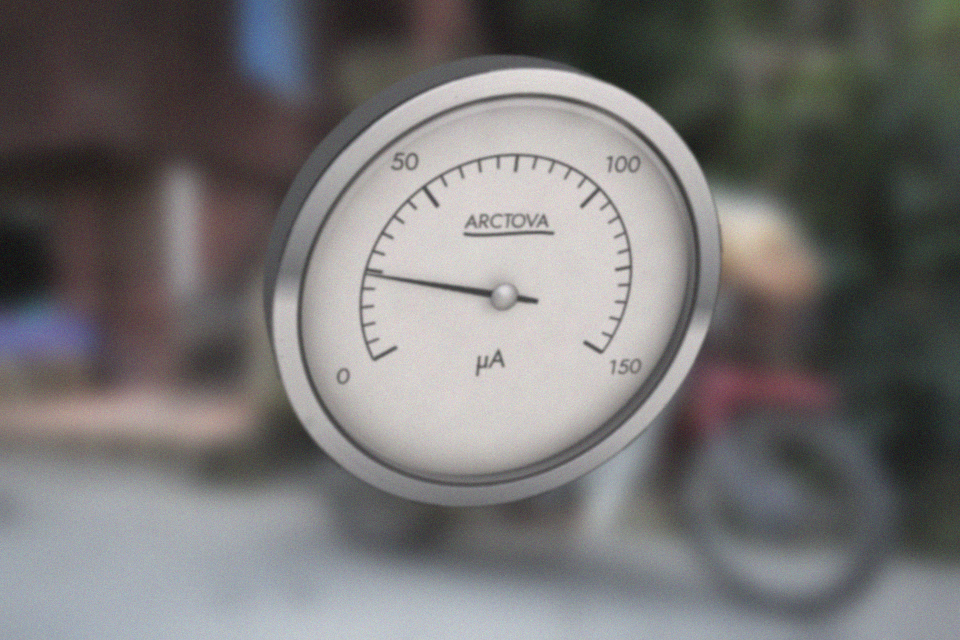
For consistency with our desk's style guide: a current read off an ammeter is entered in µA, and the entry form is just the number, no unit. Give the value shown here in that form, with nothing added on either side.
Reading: 25
